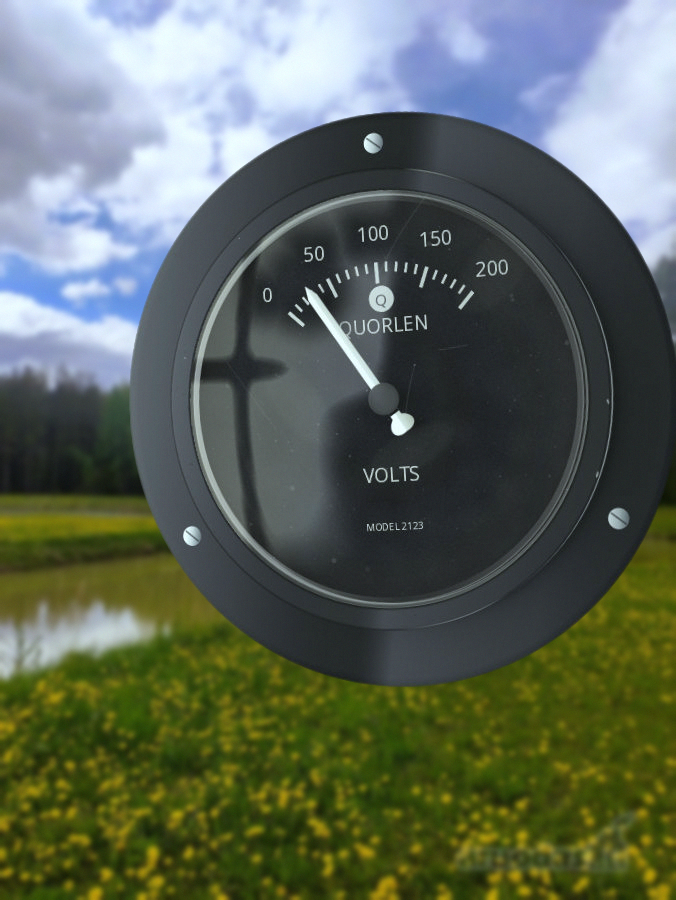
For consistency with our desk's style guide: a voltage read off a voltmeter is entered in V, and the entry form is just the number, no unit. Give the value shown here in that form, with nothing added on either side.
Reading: 30
